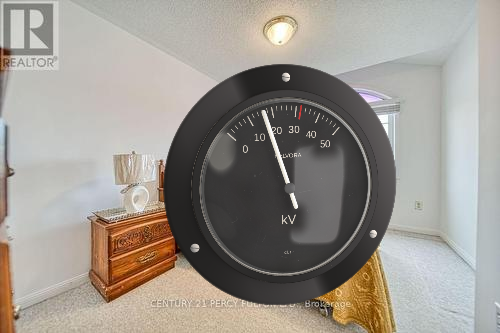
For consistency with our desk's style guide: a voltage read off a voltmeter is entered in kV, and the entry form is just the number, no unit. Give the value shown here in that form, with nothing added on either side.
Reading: 16
